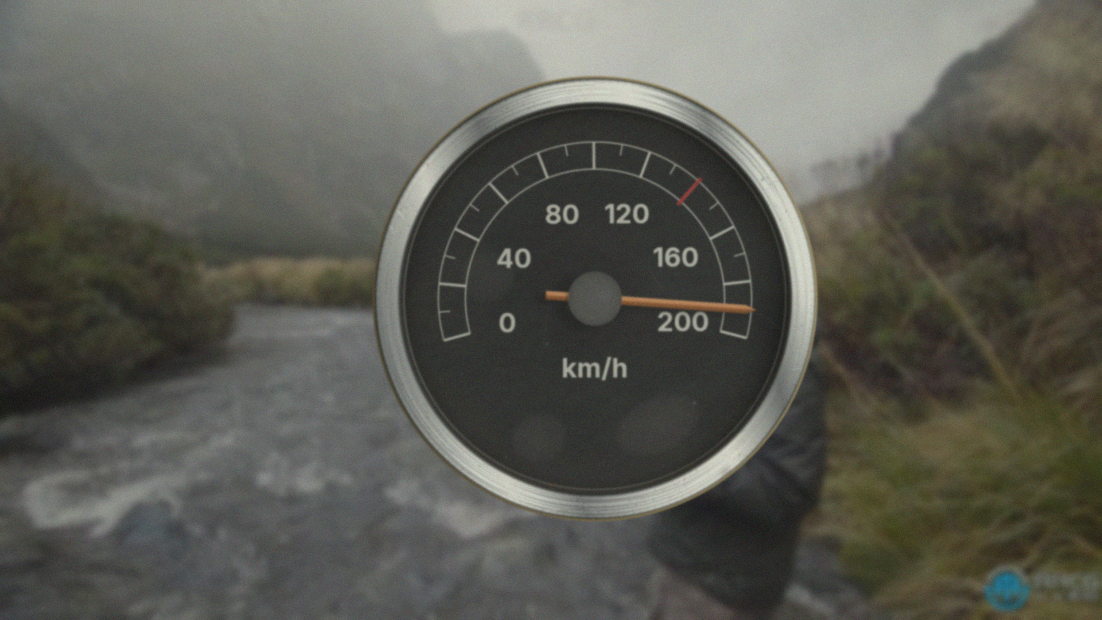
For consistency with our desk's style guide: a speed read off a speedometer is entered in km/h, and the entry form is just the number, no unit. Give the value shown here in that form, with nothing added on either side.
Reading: 190
